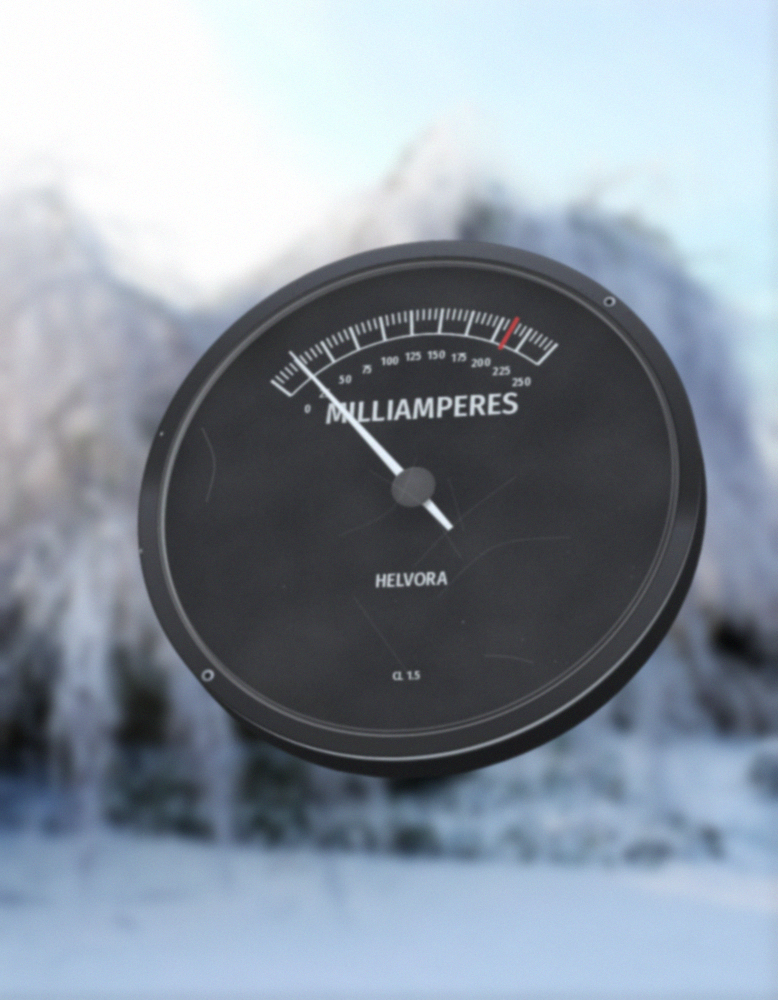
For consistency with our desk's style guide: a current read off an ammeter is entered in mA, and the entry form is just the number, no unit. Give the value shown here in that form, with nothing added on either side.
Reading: 25
